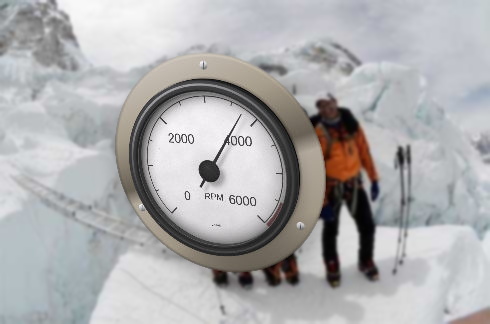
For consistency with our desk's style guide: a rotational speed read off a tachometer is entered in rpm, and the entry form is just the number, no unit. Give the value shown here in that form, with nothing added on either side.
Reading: 3750
